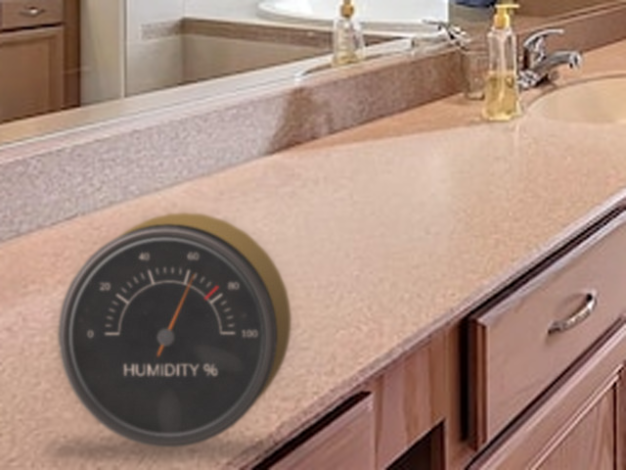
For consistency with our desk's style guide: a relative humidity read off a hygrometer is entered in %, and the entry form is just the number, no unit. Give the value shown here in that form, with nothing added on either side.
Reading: 64
